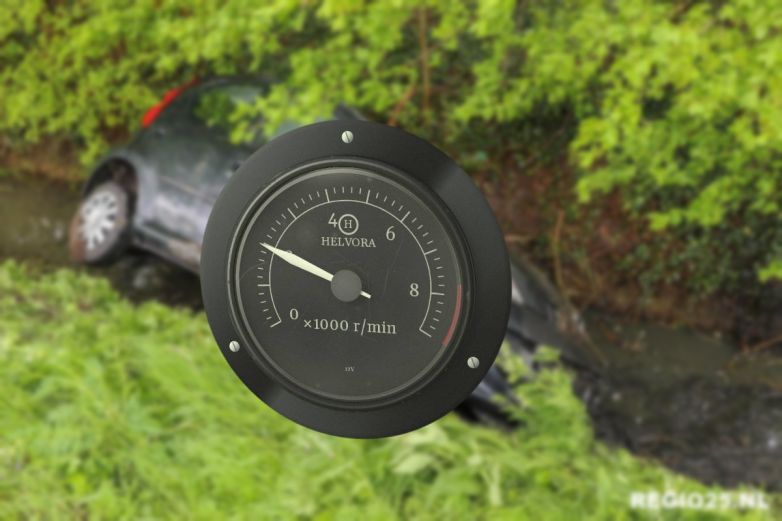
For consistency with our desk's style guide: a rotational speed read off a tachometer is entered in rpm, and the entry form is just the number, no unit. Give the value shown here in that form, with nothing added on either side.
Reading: 2000
